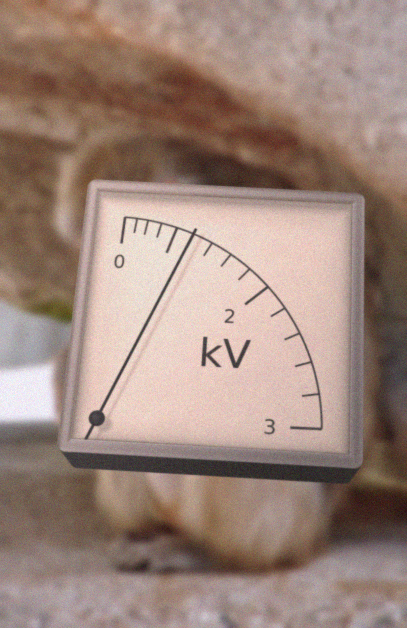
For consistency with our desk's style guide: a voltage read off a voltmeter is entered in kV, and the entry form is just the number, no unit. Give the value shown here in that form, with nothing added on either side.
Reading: 1.2
